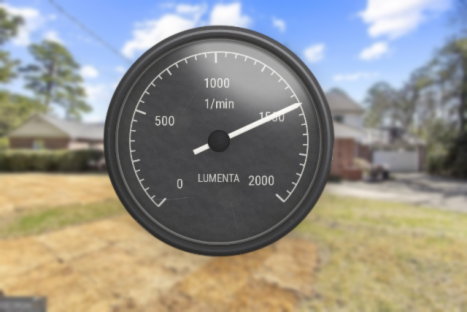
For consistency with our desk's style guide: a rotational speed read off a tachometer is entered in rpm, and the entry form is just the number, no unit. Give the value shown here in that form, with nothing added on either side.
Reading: 1500
